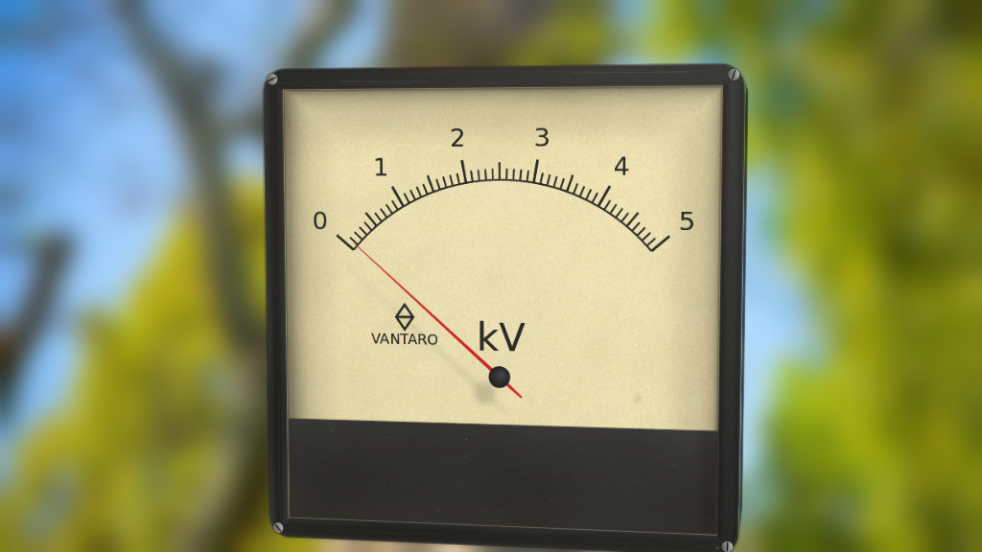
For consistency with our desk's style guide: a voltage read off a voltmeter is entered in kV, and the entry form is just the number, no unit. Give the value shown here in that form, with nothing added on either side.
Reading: 0.1
